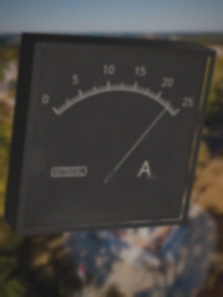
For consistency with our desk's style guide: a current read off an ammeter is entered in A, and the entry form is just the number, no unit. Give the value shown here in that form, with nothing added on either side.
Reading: 22.5
